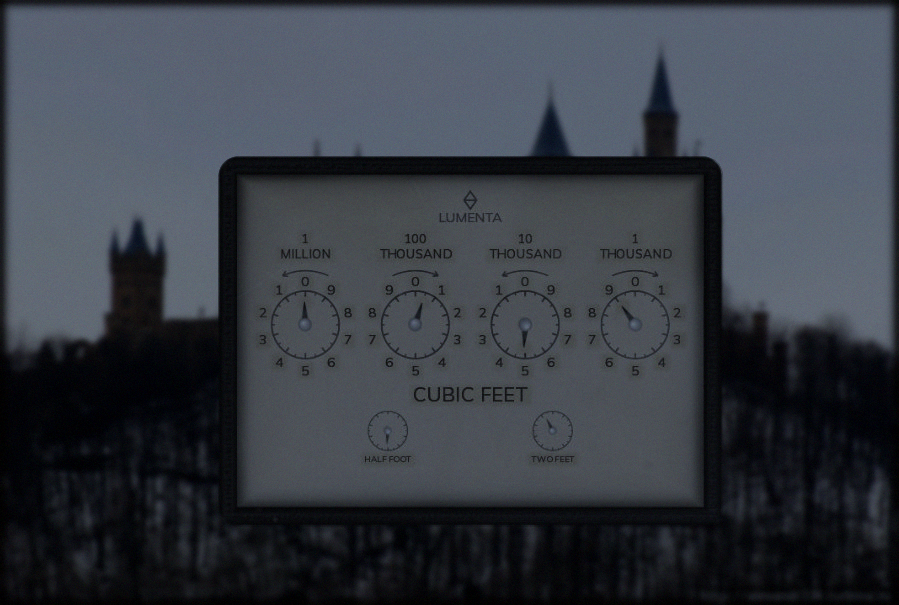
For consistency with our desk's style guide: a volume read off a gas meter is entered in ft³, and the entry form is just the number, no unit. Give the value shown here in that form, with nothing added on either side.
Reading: 4900
